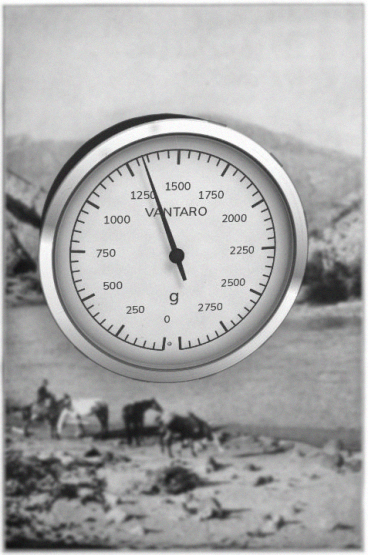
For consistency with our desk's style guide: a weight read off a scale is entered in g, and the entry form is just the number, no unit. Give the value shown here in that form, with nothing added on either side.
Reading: 1325
